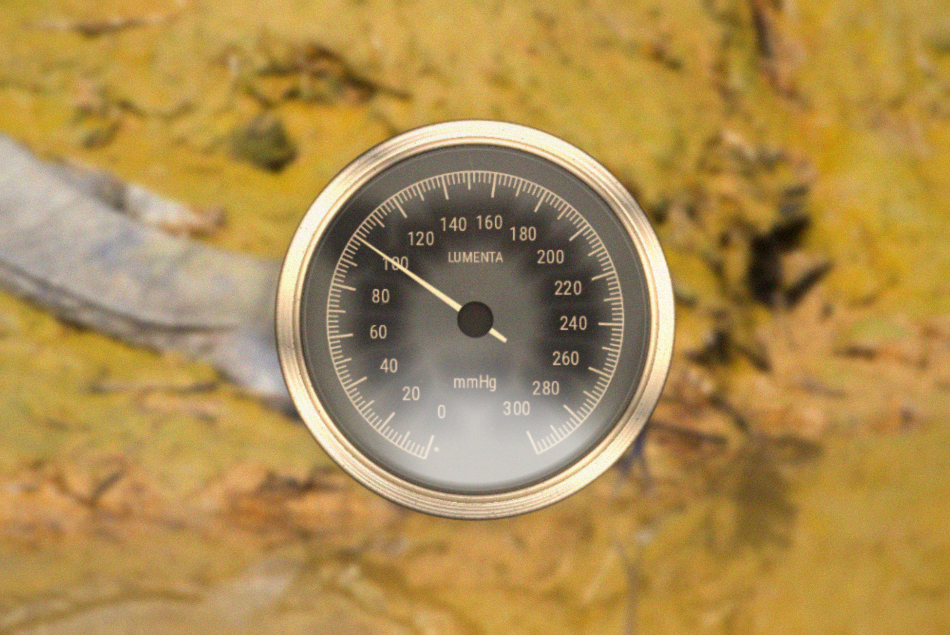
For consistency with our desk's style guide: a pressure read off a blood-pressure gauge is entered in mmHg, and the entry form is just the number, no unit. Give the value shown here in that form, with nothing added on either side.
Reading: 100
